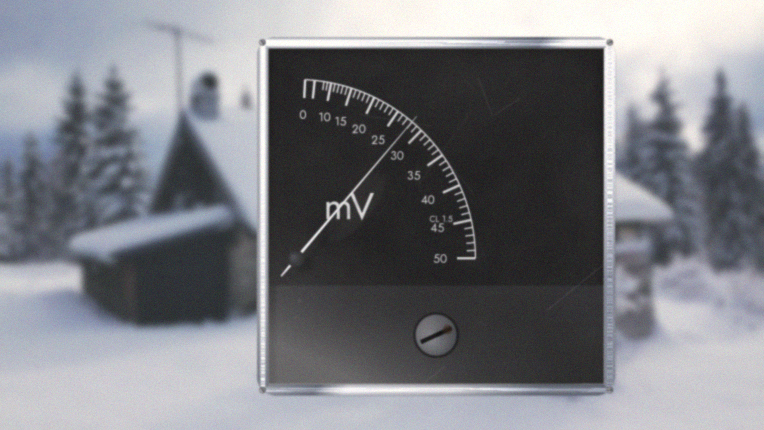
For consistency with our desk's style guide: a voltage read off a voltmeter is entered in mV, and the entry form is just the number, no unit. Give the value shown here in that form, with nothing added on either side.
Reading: 28
